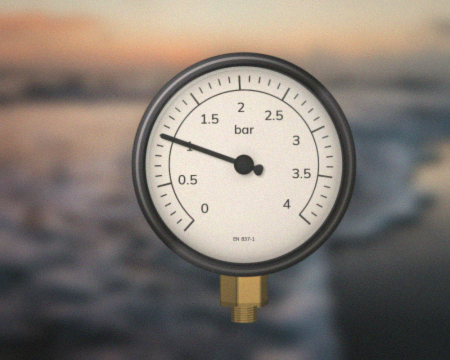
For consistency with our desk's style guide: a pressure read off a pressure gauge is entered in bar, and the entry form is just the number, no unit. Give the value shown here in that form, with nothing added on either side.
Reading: 1
